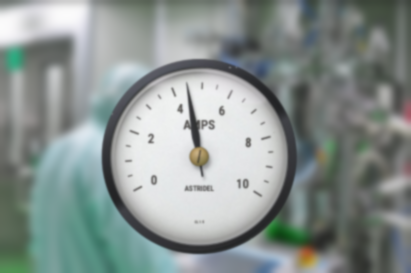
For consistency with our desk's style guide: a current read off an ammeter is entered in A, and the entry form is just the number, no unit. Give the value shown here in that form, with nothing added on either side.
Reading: 4.5
